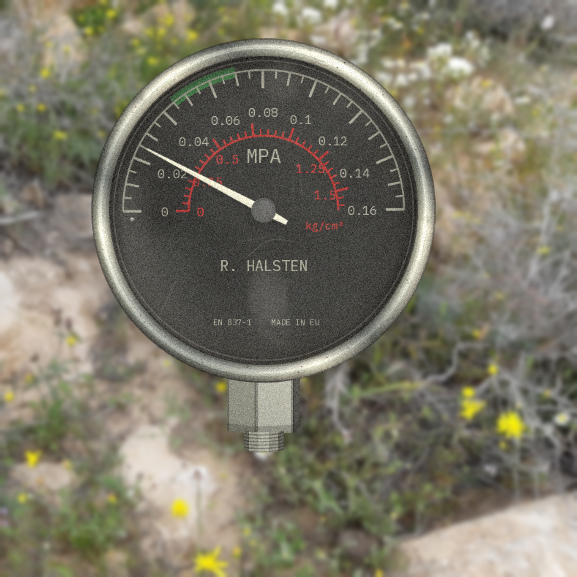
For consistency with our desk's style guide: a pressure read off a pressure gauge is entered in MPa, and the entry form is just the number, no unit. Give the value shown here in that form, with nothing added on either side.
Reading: 0.025
